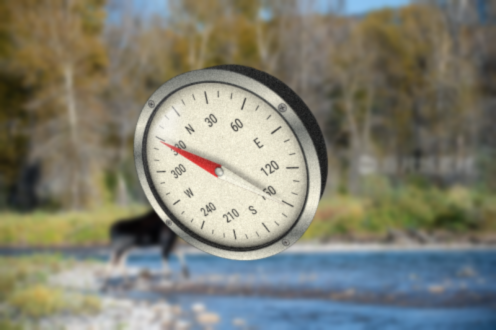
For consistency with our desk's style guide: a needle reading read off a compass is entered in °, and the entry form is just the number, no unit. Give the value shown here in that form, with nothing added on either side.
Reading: 330
